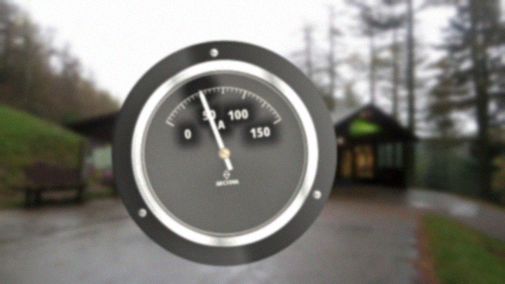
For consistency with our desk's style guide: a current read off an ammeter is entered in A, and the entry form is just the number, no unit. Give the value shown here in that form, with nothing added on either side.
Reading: 50
